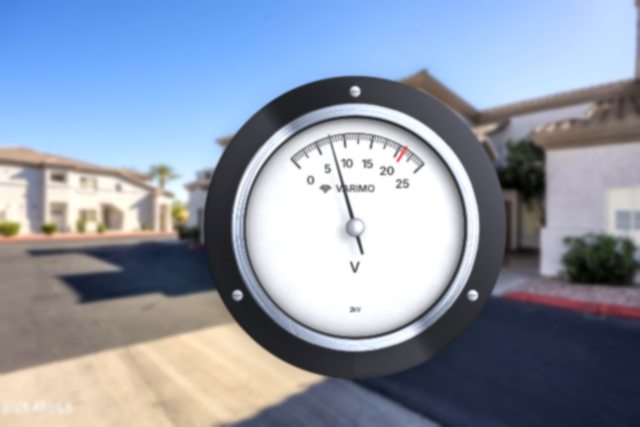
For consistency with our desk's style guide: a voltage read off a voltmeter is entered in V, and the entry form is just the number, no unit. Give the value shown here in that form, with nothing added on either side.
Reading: 7.5
